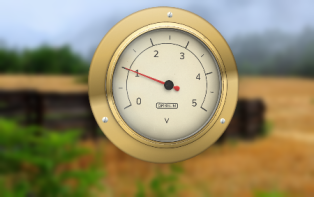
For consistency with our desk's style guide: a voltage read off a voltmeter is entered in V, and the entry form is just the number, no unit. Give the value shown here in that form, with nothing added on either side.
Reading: 1
